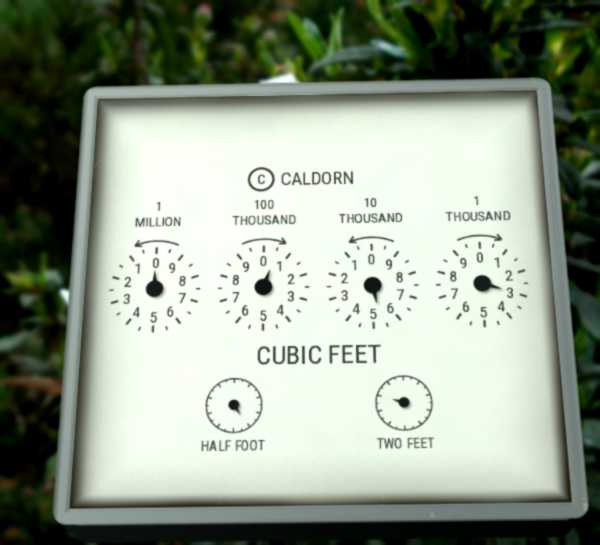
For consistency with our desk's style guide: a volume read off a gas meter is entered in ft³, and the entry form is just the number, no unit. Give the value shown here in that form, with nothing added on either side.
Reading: 5300
